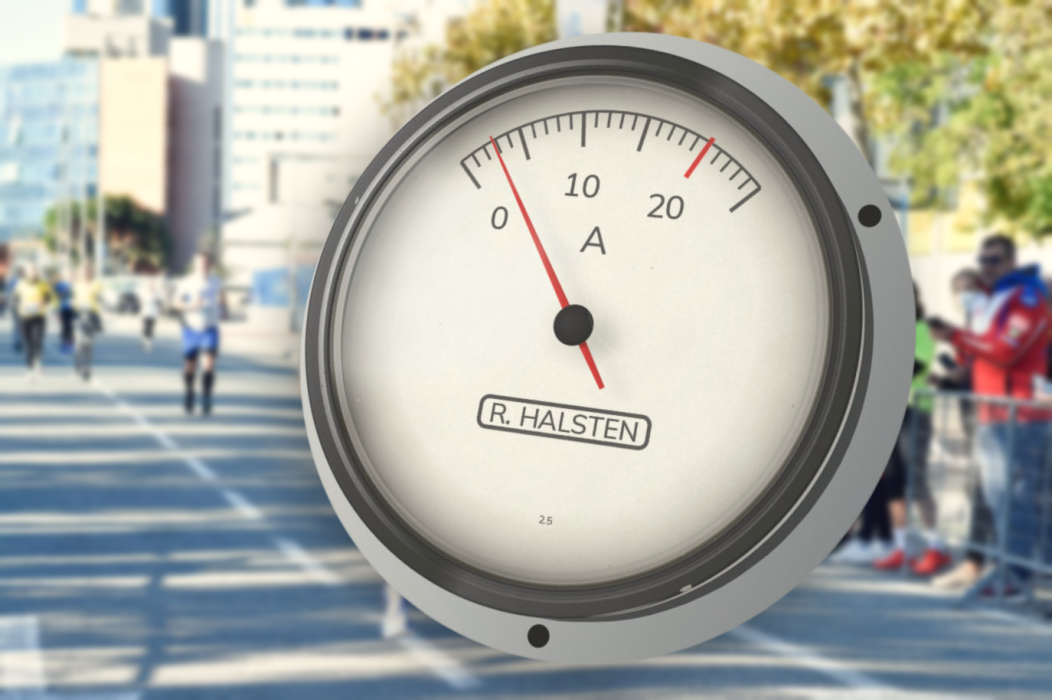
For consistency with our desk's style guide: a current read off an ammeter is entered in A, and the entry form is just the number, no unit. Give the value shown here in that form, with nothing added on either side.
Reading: 3
